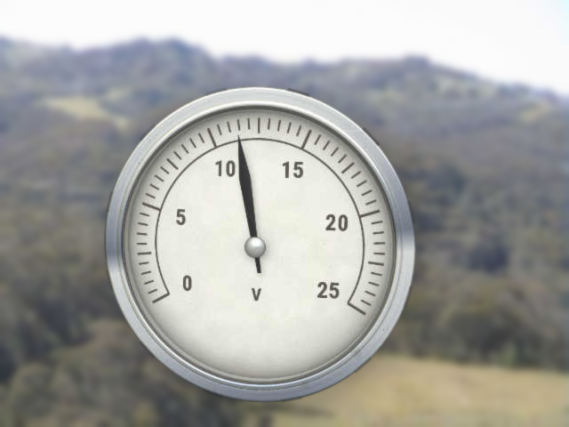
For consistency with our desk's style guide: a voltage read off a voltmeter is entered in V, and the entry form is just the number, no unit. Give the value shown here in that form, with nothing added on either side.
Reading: 11.5
